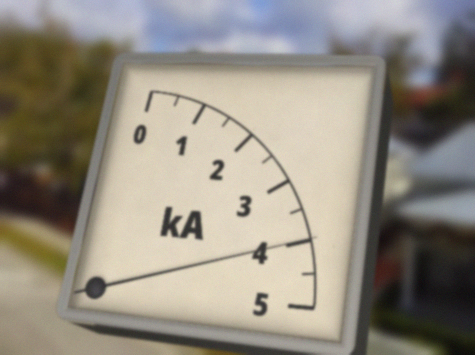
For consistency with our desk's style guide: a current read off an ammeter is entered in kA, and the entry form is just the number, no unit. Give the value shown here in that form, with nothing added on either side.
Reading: 4
